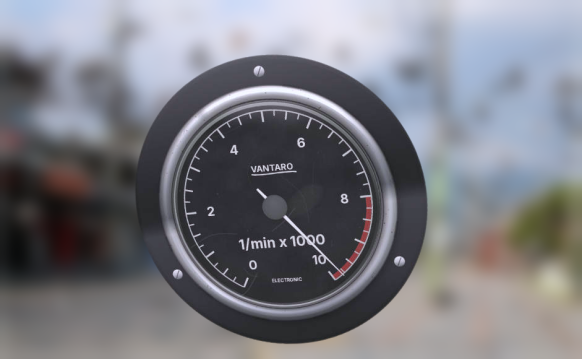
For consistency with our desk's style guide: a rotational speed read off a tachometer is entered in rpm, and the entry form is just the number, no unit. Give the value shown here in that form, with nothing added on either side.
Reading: 9750
